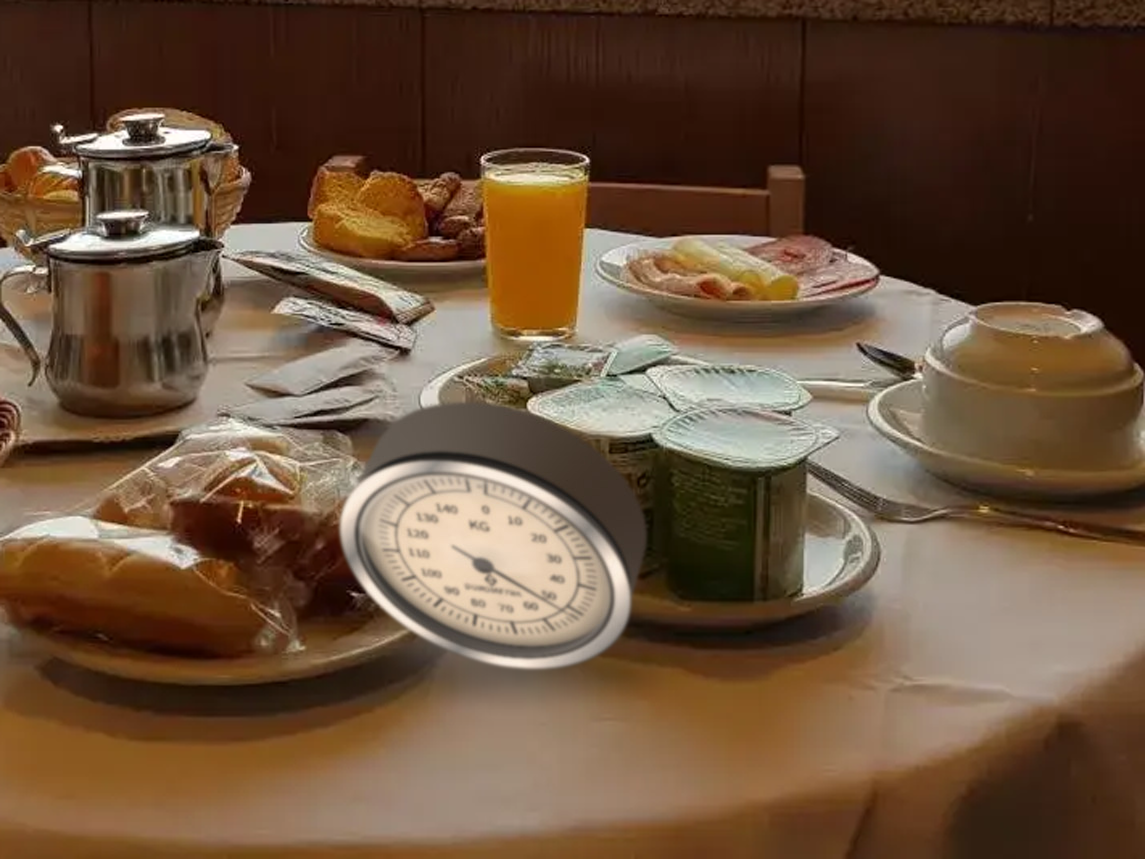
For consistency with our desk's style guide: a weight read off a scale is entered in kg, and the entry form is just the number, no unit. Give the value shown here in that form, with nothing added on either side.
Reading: 50
